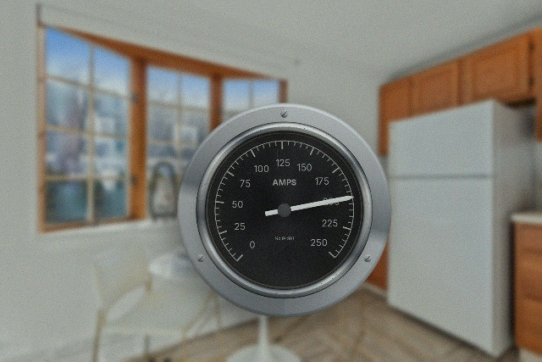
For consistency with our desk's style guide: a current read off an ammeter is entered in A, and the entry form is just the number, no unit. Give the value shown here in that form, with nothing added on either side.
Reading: 200
